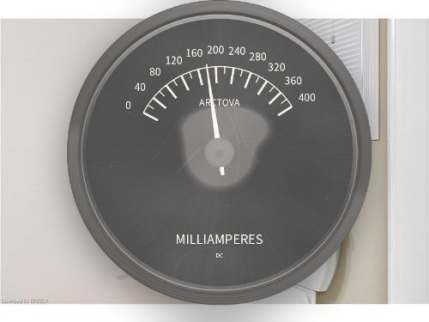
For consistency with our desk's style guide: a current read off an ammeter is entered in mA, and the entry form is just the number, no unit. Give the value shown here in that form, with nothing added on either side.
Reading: 180
